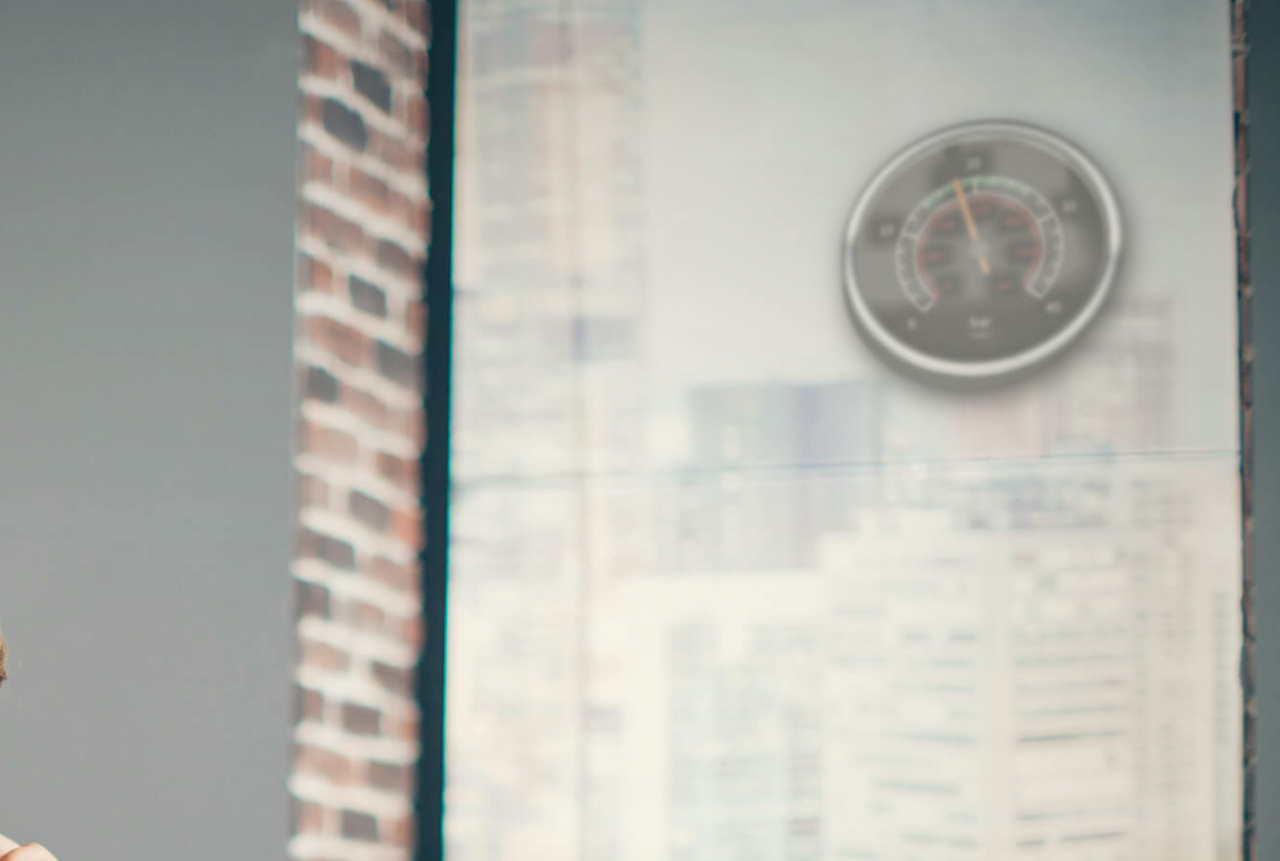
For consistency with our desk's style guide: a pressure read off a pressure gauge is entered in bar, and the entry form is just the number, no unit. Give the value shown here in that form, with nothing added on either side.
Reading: 18
